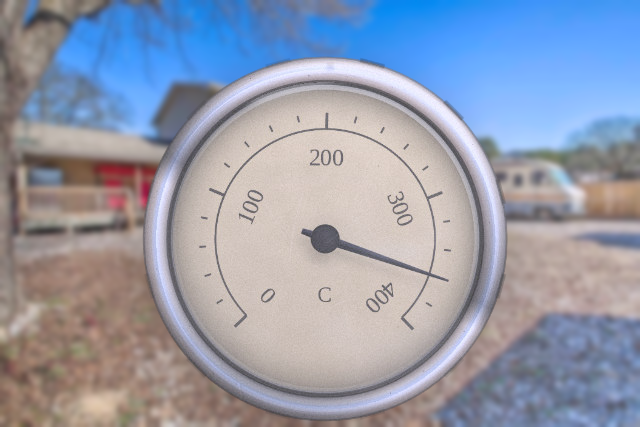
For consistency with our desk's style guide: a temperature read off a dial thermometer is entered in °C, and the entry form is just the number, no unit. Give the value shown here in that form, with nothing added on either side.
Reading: 360
